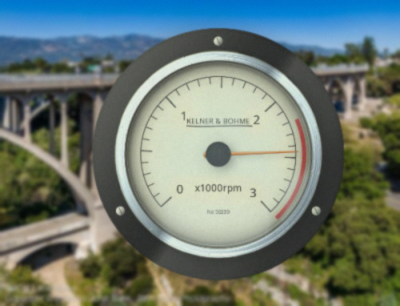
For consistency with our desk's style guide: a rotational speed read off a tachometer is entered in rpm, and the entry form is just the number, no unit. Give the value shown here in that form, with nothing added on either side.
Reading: 2450
